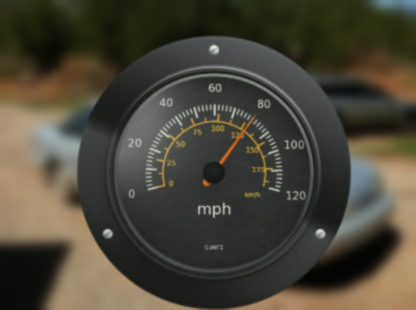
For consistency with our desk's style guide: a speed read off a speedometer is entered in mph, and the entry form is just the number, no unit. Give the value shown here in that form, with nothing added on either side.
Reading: 80
